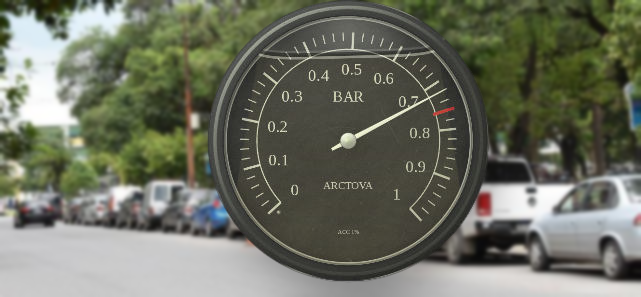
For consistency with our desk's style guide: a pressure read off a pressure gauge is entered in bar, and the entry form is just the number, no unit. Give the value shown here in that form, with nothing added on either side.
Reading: 0.72
